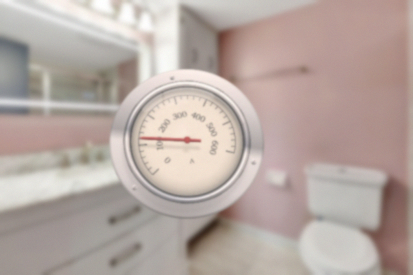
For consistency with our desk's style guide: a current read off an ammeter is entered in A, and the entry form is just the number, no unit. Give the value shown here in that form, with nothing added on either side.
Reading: 120
